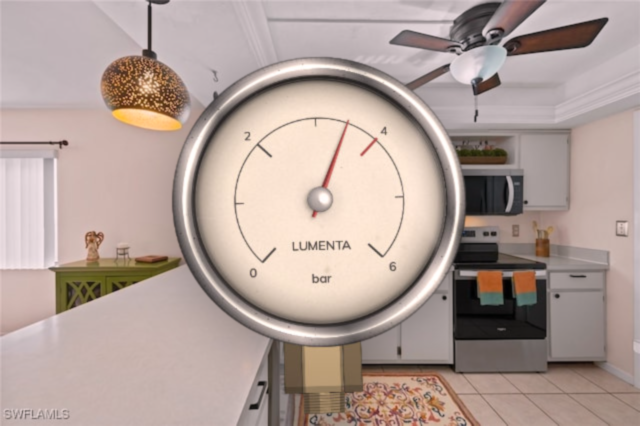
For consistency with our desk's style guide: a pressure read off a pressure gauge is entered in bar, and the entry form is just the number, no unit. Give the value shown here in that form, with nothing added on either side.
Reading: 3.5
